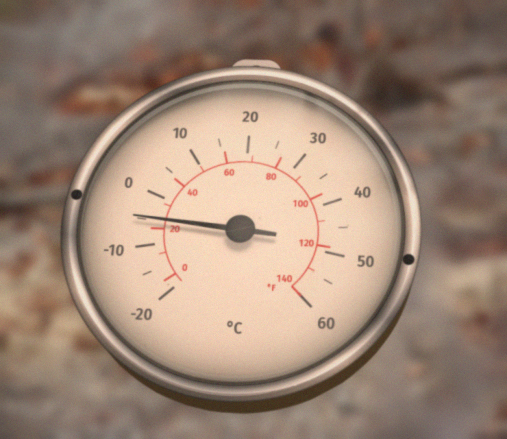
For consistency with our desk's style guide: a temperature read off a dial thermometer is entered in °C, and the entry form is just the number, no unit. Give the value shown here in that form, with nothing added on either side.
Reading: -5
